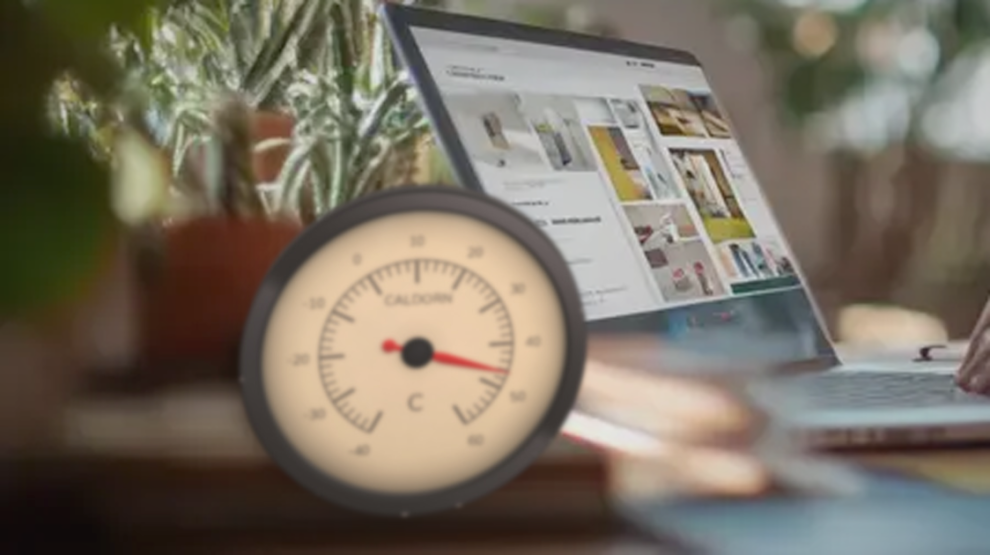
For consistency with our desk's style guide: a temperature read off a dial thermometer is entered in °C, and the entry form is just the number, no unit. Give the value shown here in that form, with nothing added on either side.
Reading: 46
